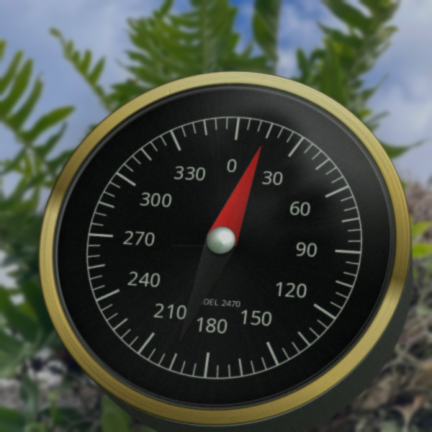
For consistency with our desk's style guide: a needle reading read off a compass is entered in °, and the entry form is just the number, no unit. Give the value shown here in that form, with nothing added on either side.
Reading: 15
